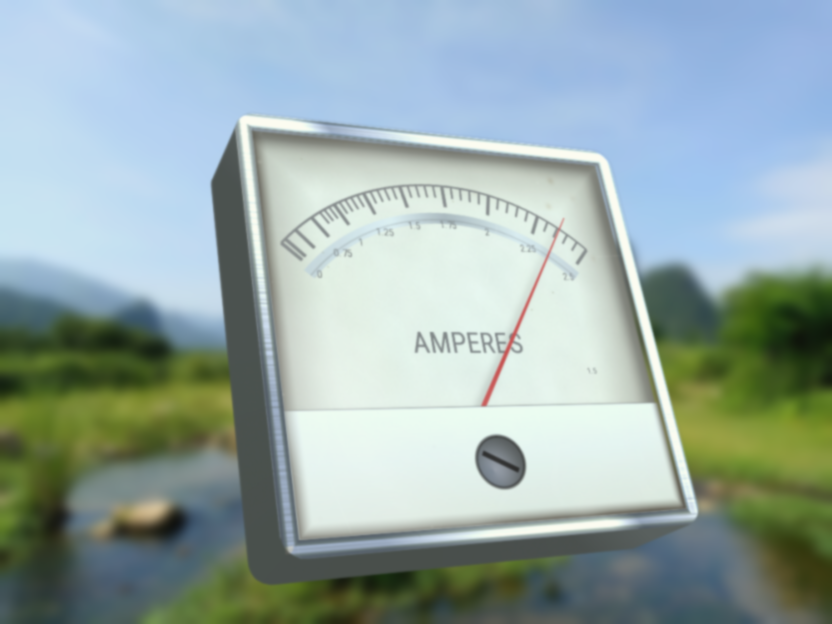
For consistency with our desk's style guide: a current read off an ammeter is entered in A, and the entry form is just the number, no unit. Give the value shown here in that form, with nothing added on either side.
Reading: 2.35
